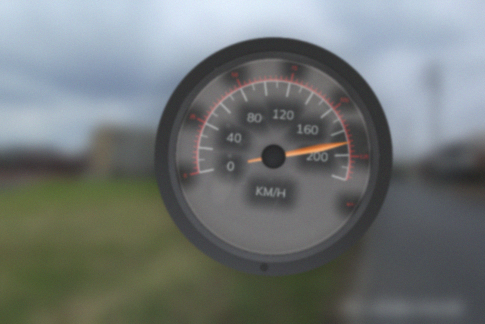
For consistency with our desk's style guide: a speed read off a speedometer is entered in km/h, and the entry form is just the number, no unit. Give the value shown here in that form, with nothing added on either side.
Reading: 190
